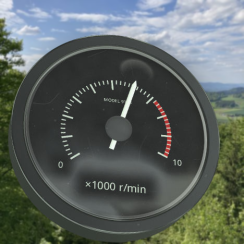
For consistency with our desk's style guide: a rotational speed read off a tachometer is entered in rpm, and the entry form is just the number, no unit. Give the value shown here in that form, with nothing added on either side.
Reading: 6000
